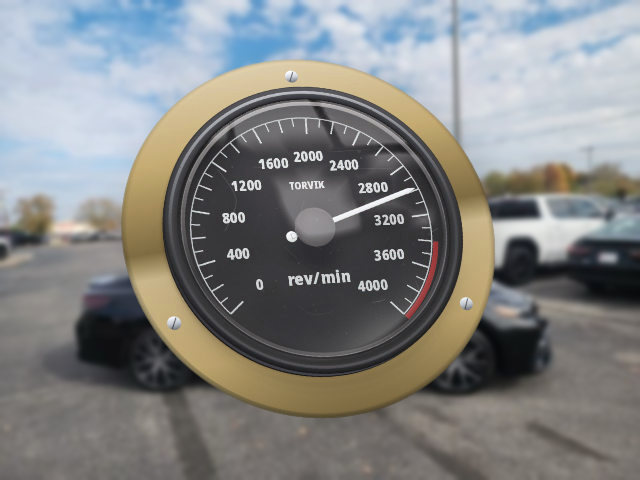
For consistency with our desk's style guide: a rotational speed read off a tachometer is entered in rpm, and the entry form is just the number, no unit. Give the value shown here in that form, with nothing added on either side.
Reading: 3000
